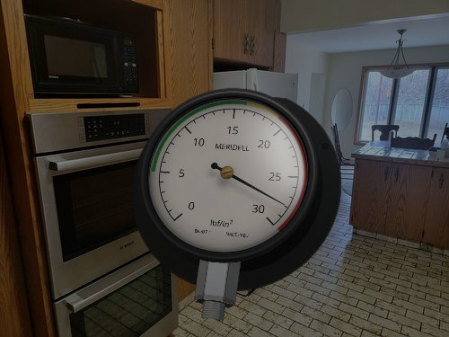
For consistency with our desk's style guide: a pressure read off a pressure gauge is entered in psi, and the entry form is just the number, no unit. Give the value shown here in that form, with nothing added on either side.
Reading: 28
